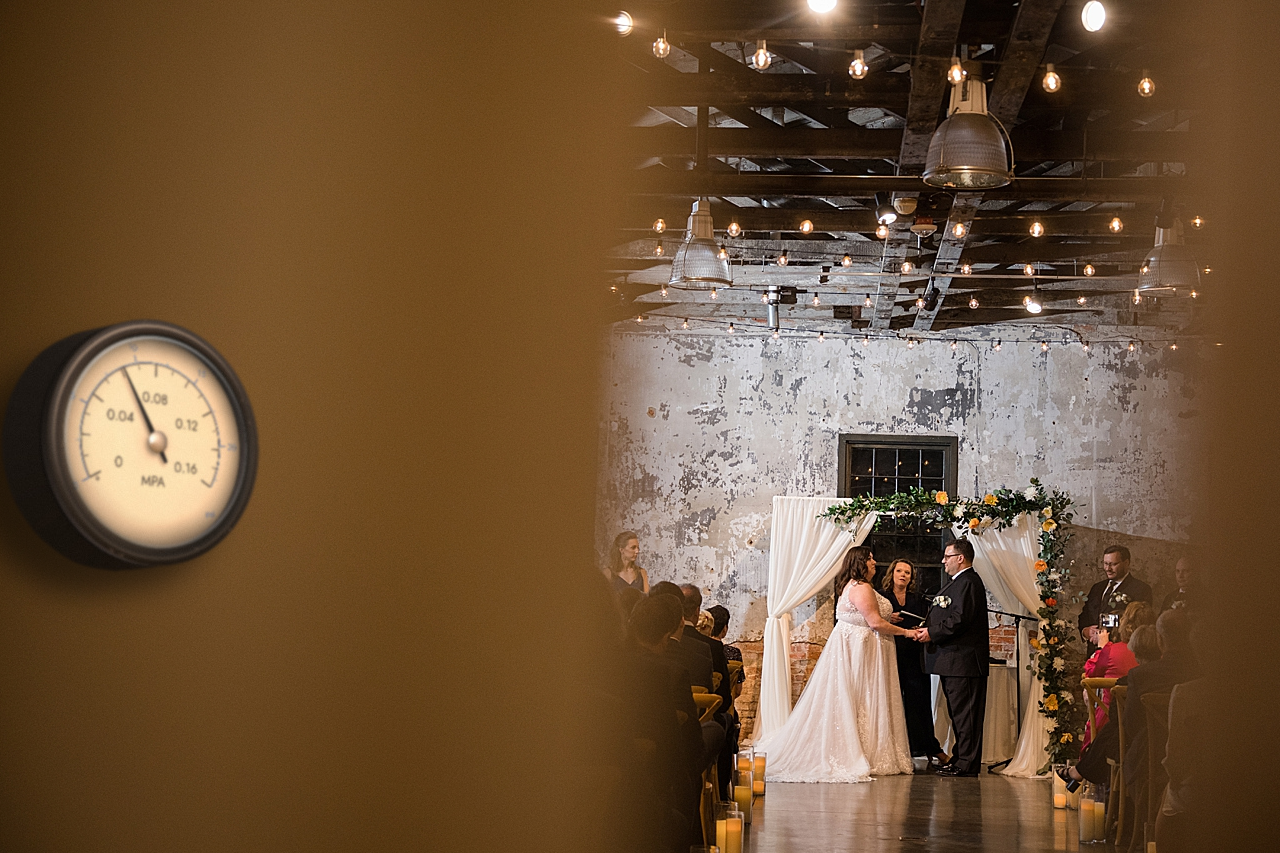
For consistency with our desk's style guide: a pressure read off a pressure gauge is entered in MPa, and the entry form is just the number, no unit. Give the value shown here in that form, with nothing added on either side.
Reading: 0.06
